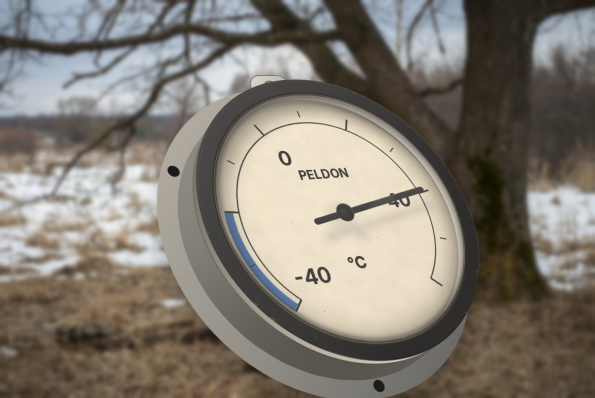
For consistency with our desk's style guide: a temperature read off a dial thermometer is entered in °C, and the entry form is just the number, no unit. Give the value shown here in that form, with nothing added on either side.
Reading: 40
